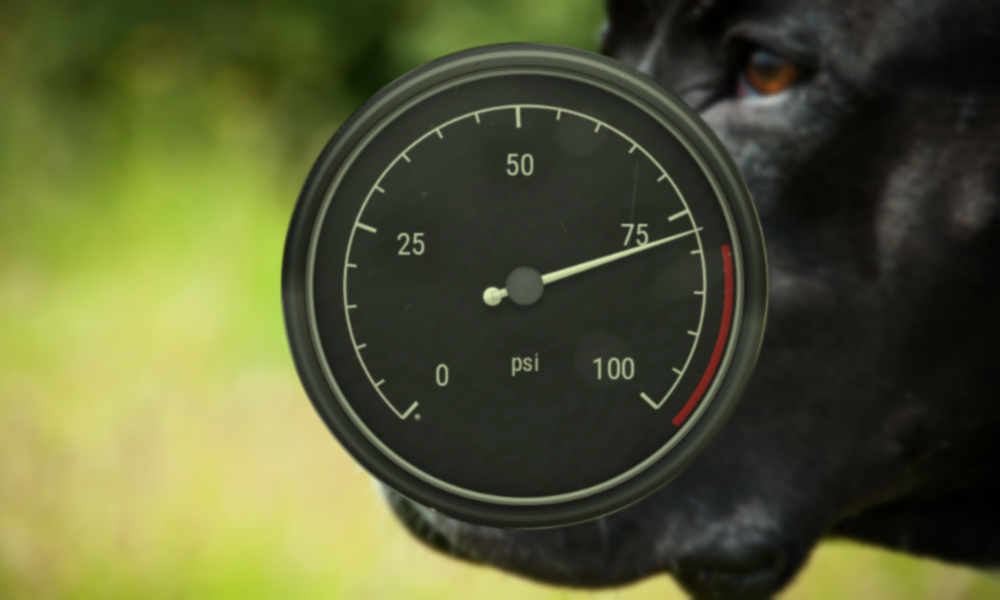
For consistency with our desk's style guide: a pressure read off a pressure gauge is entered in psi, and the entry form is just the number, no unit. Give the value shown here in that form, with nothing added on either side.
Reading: 77.5
